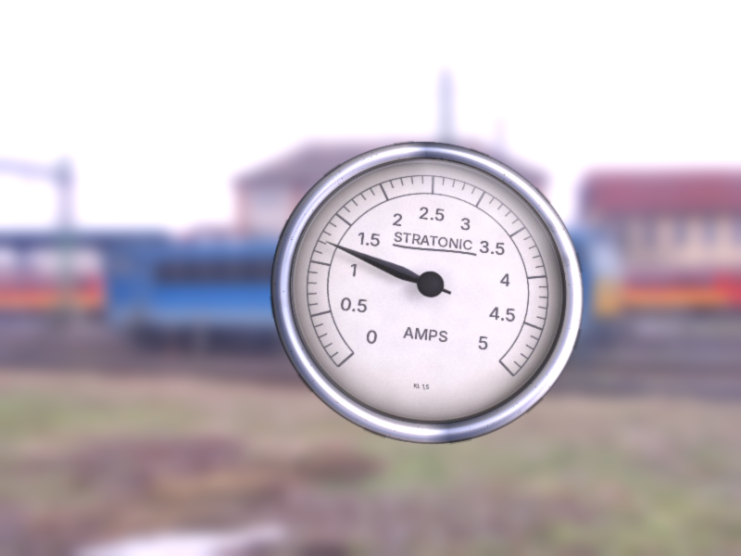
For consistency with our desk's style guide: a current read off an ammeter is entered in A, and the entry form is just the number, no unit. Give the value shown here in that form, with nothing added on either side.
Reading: 1.2
